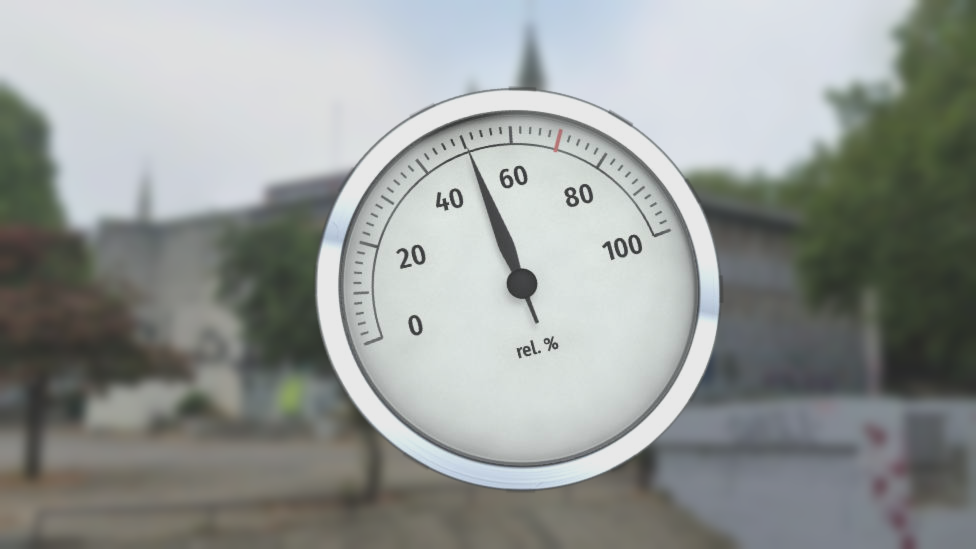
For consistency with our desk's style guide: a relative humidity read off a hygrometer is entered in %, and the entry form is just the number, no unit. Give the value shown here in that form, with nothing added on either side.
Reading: 50
